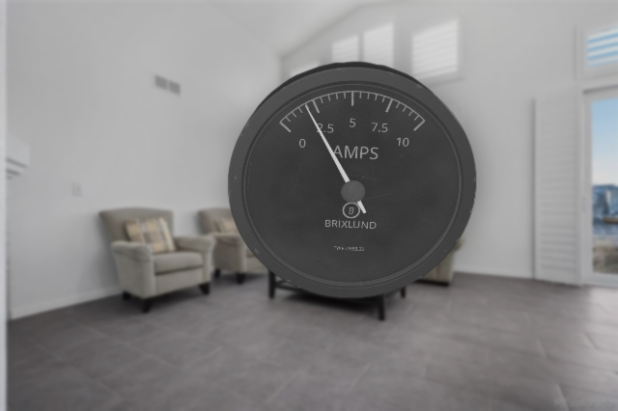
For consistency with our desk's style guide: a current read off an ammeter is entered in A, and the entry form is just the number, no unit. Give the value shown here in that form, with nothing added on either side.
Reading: 2
